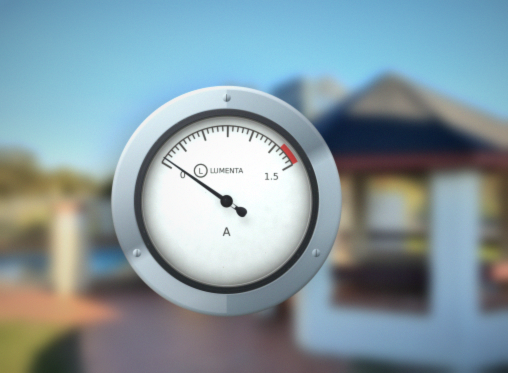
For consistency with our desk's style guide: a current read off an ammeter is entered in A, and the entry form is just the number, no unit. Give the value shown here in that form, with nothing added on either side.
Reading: 0.05
